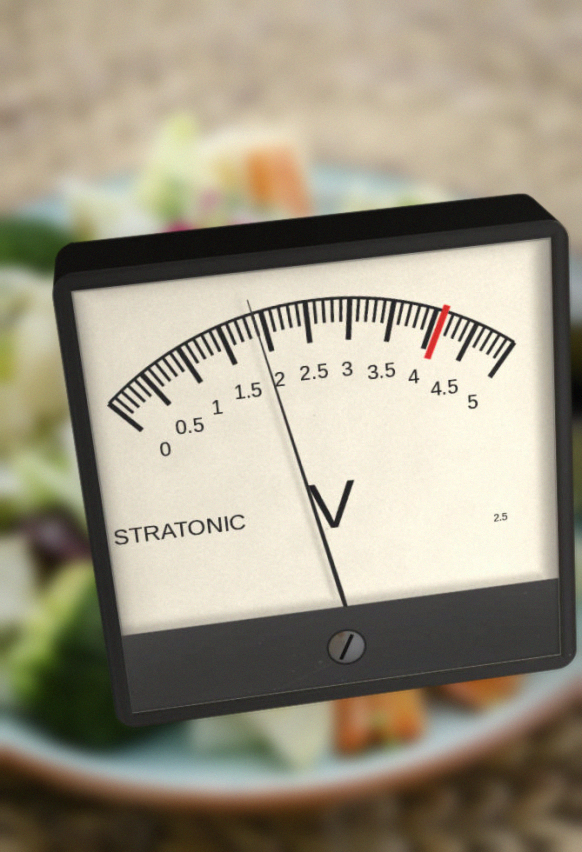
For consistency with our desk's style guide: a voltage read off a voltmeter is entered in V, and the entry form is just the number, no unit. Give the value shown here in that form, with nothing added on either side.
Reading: 1.9
